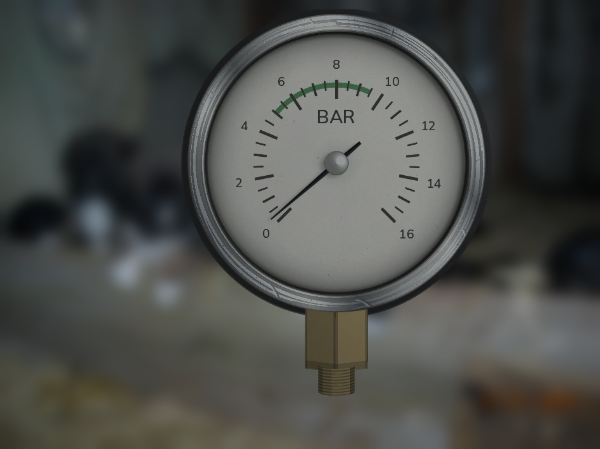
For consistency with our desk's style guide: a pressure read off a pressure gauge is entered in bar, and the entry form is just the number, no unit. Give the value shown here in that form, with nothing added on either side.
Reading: 0.25
